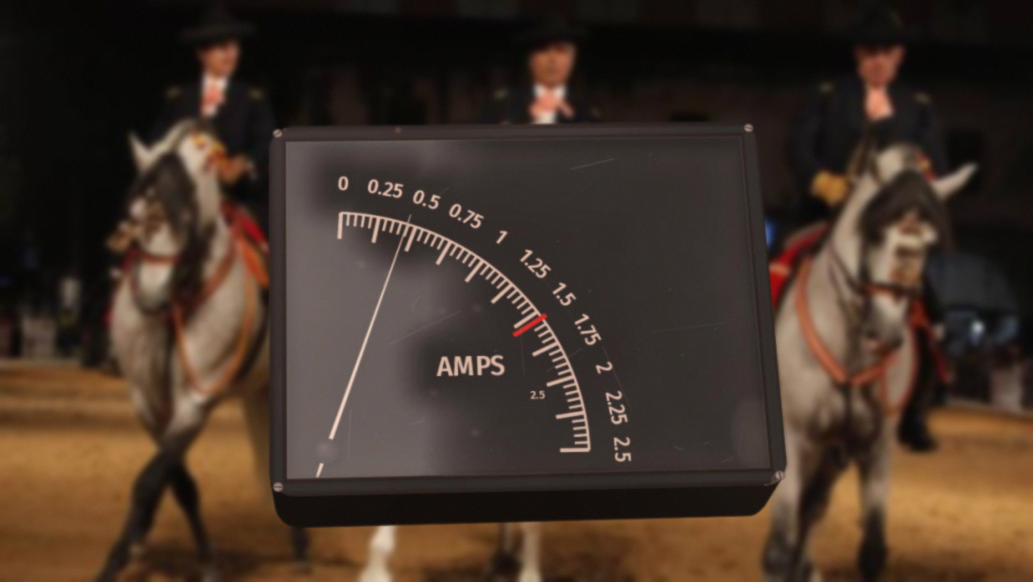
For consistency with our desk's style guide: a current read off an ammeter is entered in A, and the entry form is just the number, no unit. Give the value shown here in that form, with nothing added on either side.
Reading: 0.45
